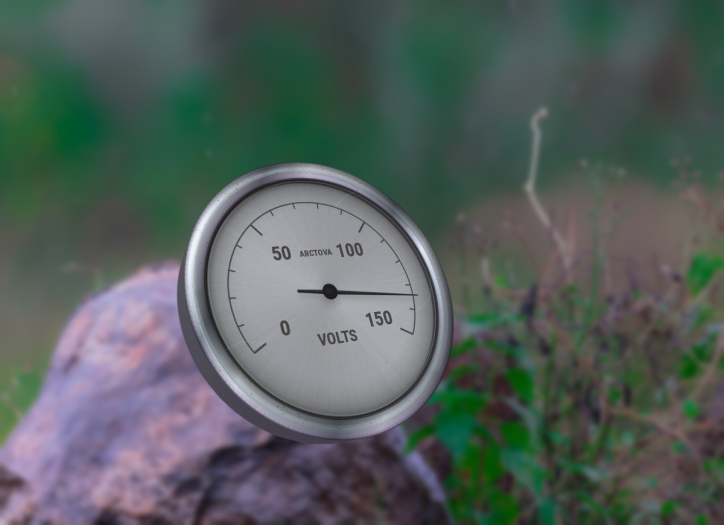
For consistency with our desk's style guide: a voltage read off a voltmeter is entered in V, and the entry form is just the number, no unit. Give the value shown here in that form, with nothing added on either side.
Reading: 135
